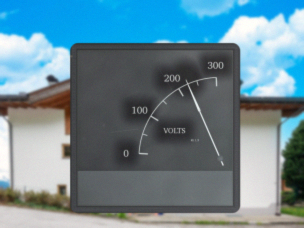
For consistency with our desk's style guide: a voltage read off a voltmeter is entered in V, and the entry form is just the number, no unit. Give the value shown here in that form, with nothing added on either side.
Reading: 225
